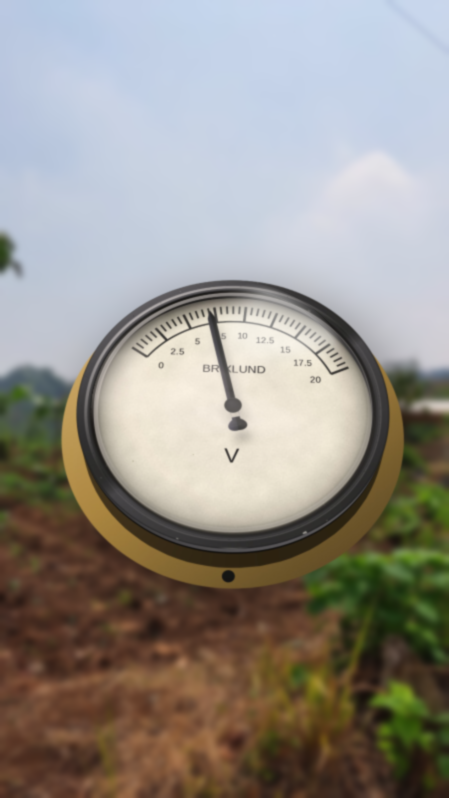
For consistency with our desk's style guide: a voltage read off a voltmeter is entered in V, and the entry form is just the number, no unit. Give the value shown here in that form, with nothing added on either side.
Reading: 7
